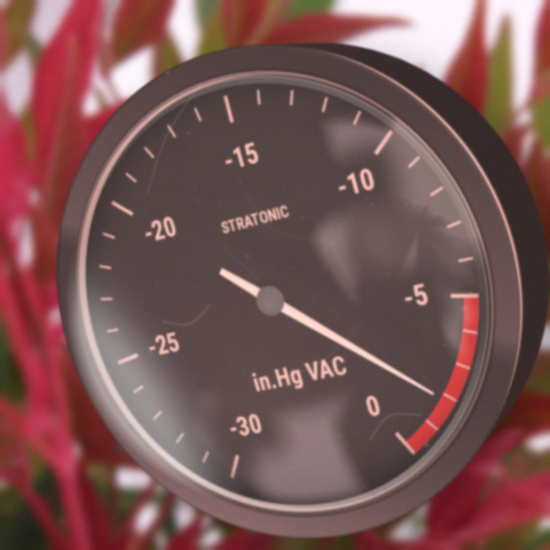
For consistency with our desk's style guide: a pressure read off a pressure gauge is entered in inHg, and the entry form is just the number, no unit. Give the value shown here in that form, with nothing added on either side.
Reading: -2
